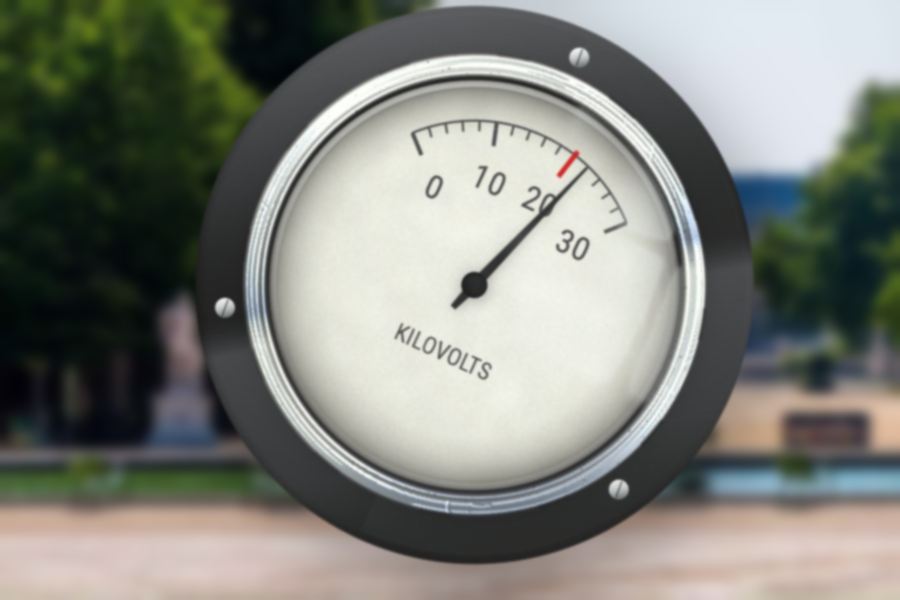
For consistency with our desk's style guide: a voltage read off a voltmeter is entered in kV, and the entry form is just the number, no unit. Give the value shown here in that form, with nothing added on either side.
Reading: 22
